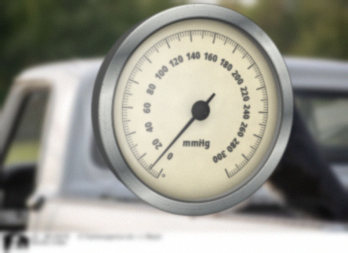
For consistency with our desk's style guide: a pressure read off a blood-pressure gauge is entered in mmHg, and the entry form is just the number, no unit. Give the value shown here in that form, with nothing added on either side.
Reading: 10
